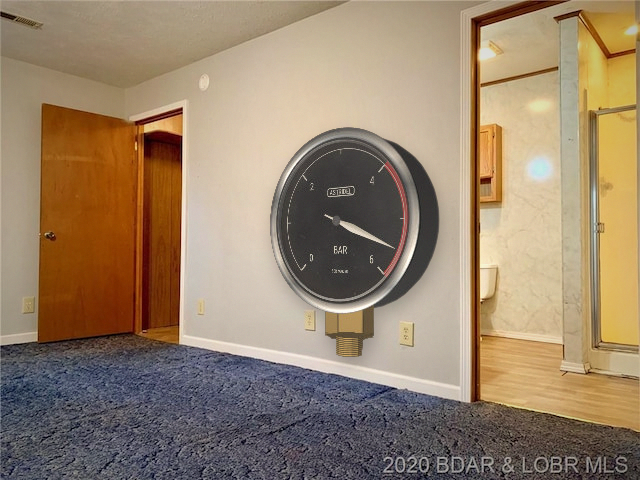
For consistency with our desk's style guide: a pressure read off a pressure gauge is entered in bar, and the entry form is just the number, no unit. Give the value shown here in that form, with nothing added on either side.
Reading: 5.5
